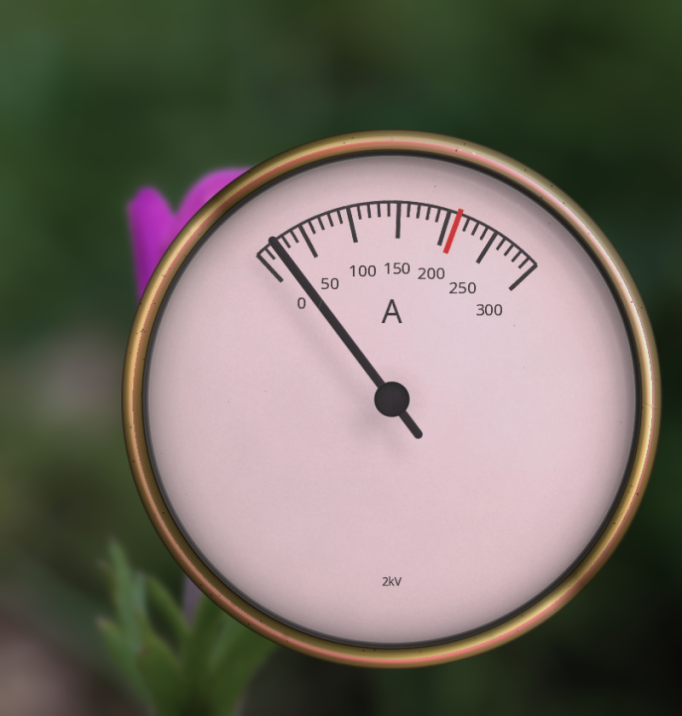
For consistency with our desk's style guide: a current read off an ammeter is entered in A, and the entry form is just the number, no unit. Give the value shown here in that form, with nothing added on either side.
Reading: 20
